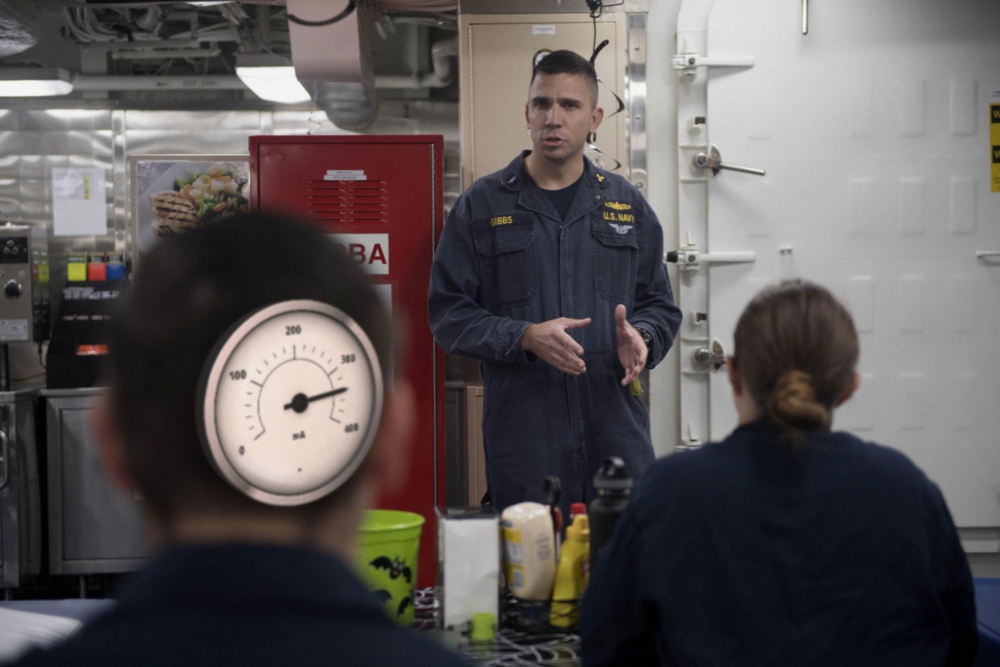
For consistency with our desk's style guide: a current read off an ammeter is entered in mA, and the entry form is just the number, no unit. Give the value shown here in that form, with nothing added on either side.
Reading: 340
